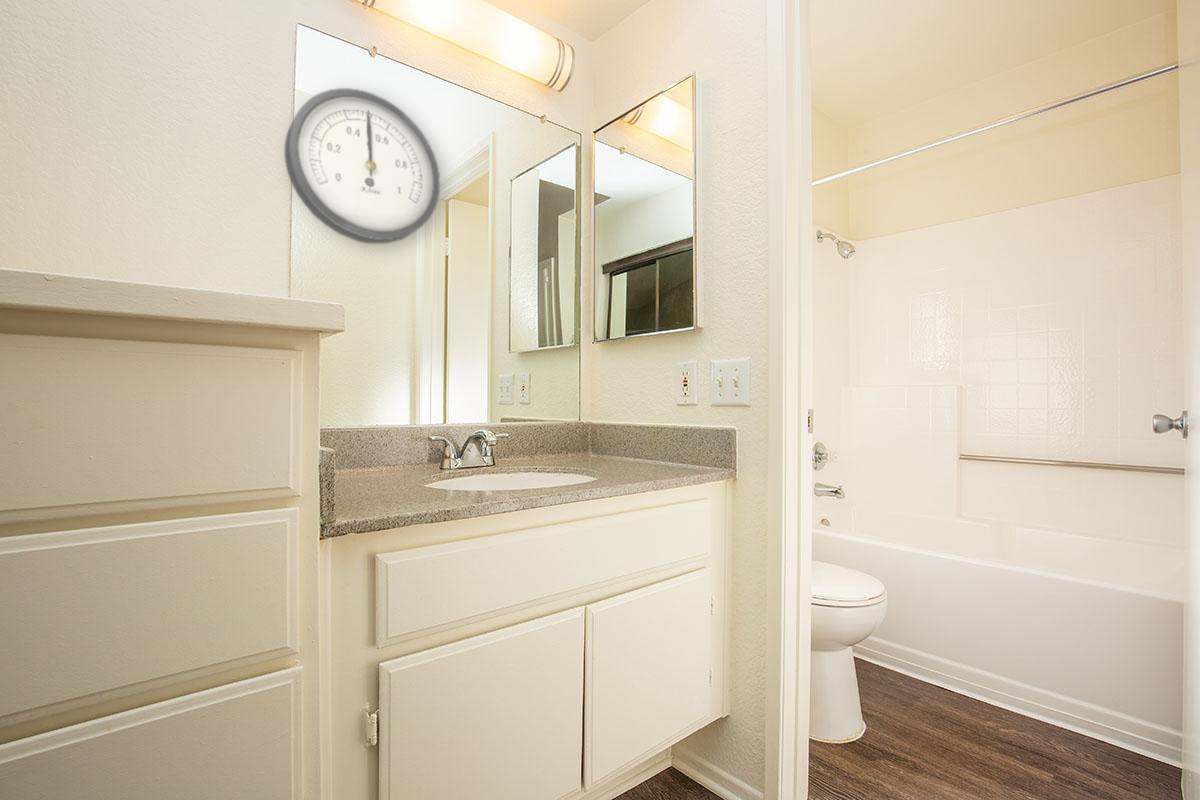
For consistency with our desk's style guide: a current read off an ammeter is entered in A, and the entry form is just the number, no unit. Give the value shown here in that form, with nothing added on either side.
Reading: 0.5
